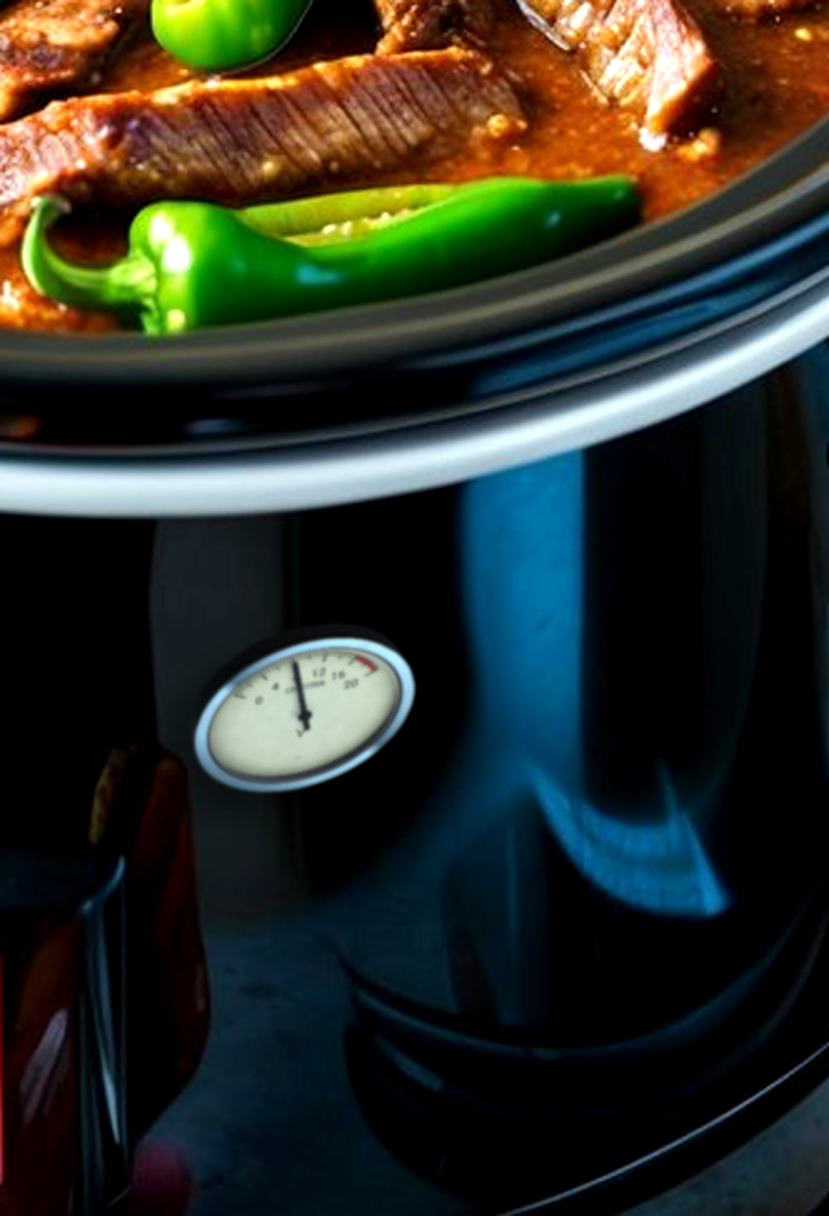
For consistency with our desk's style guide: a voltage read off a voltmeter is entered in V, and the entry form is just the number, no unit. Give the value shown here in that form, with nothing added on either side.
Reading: 8
